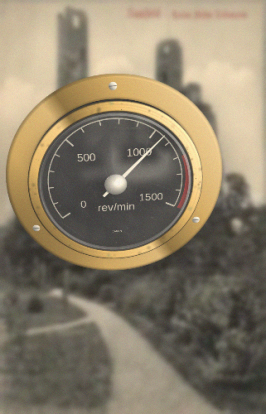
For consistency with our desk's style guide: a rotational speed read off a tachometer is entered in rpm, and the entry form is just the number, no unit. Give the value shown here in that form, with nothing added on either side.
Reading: 1050
